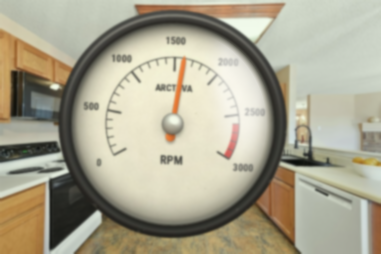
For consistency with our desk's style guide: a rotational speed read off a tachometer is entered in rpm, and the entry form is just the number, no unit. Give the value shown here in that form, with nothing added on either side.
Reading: 1600
